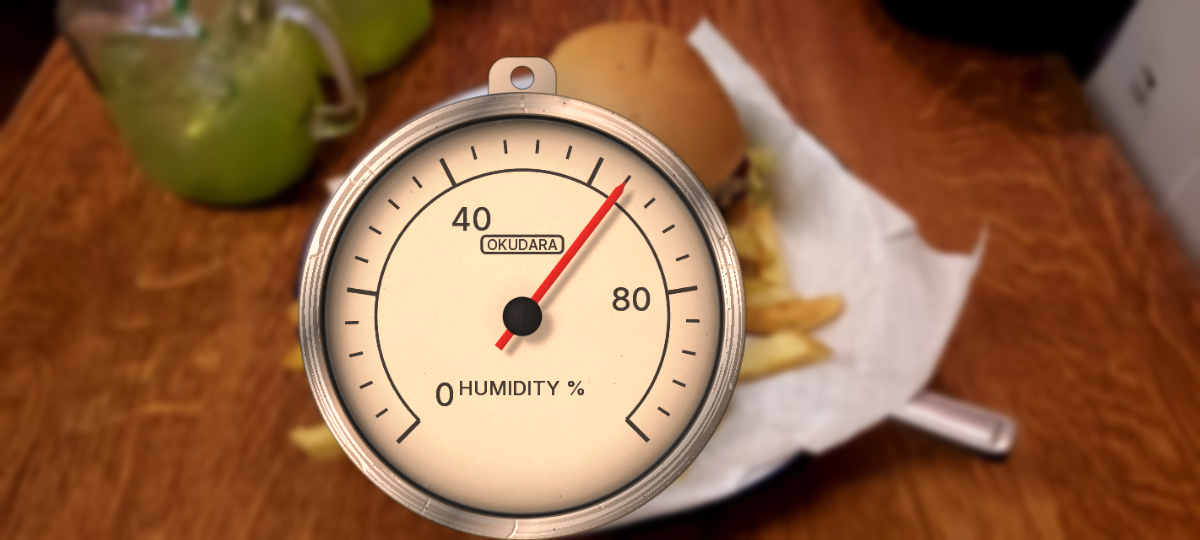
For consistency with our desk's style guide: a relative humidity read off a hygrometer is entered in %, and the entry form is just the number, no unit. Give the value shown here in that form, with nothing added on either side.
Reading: 64
